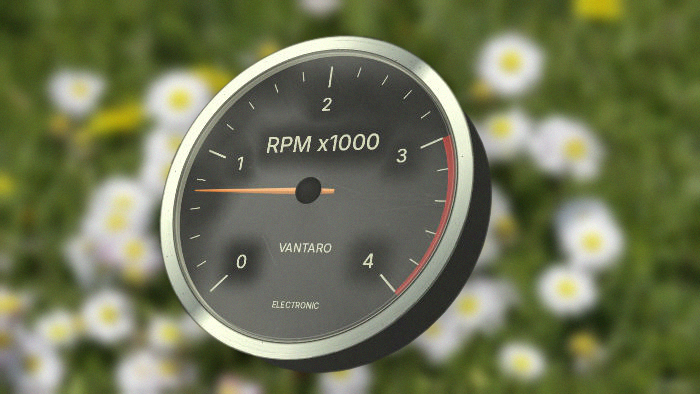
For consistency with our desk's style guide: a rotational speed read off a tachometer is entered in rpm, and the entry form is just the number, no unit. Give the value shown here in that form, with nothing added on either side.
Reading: 700
